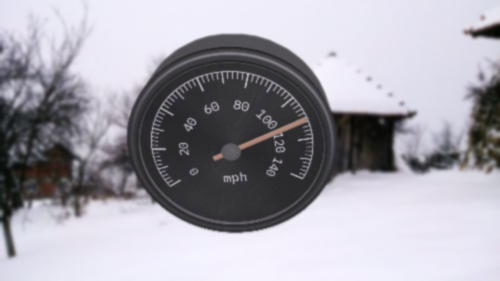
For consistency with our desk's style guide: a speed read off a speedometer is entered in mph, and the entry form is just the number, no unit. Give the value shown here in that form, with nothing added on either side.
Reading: 110
